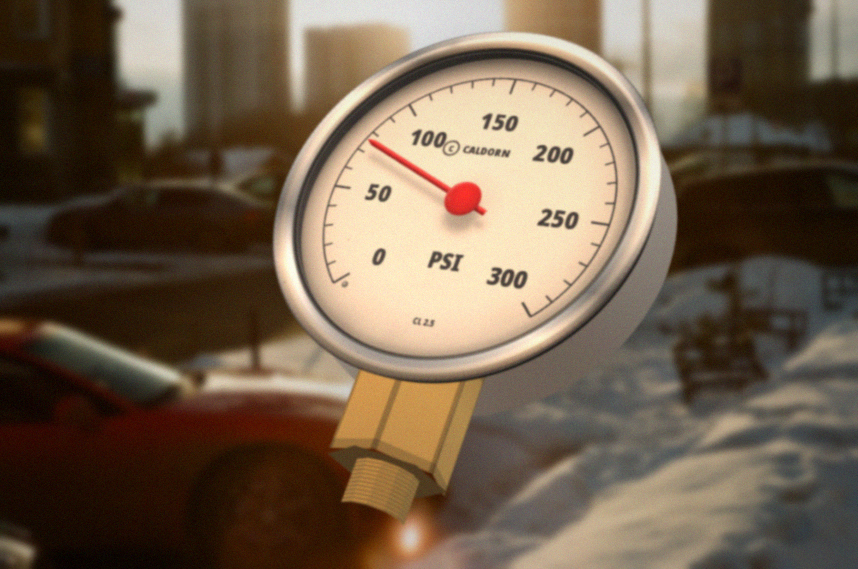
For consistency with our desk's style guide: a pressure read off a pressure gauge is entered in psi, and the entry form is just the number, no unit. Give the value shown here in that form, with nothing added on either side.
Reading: 75
